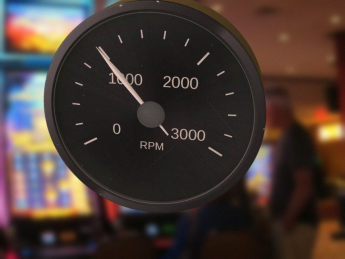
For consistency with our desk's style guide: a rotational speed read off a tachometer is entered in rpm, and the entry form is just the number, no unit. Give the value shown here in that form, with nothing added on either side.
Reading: 1000
